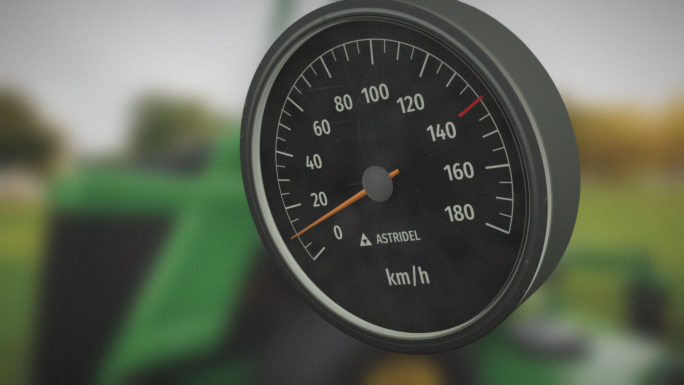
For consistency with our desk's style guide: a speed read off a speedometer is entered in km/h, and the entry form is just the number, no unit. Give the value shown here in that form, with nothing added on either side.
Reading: 10
